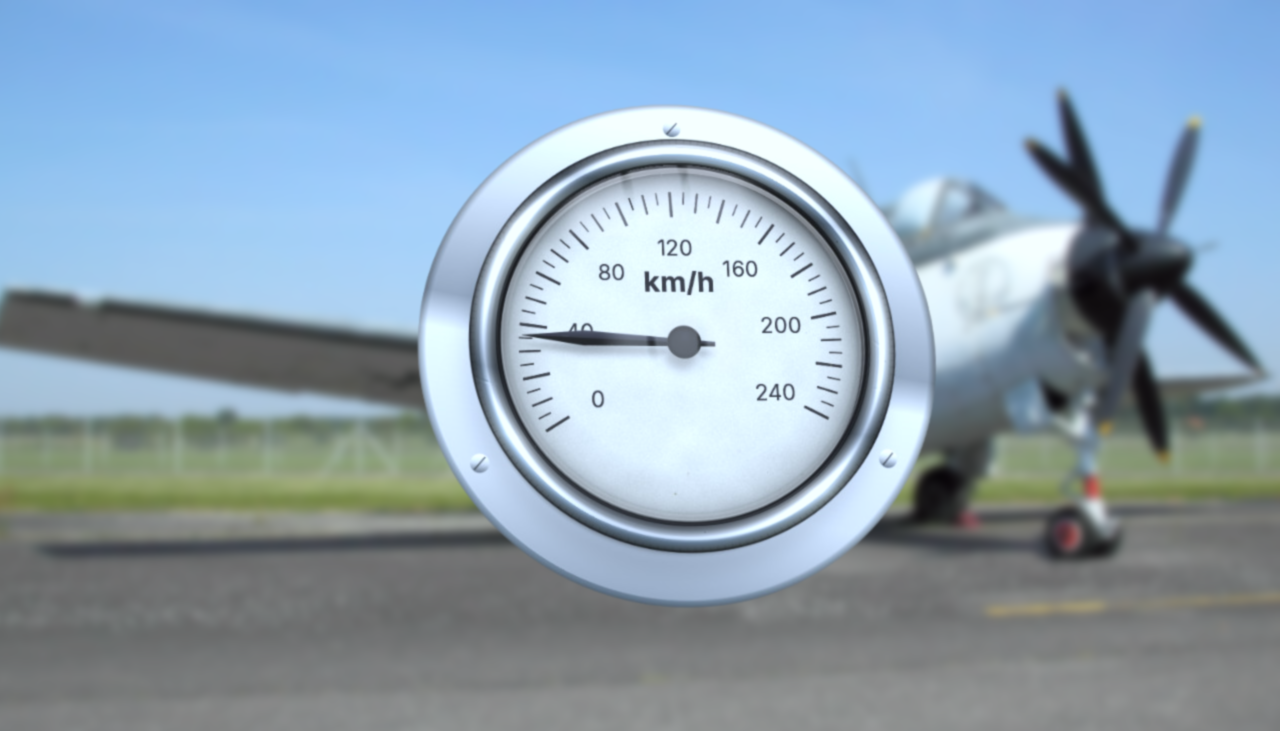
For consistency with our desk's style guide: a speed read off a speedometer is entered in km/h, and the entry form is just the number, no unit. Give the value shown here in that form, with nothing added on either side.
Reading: 35
